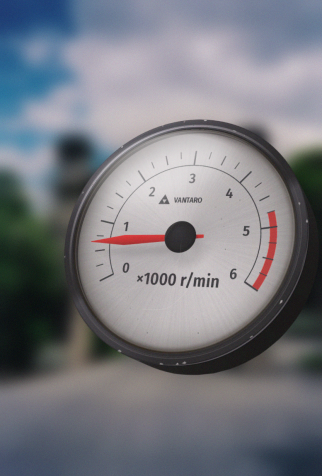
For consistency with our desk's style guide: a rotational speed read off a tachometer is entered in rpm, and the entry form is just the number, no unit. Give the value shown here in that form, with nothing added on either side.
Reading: 625
